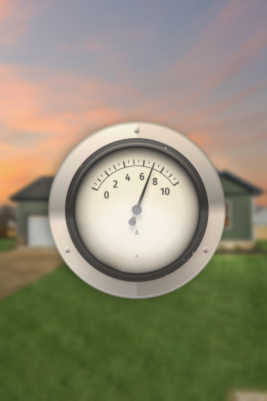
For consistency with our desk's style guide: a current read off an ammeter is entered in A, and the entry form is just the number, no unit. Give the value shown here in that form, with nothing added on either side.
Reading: 7
